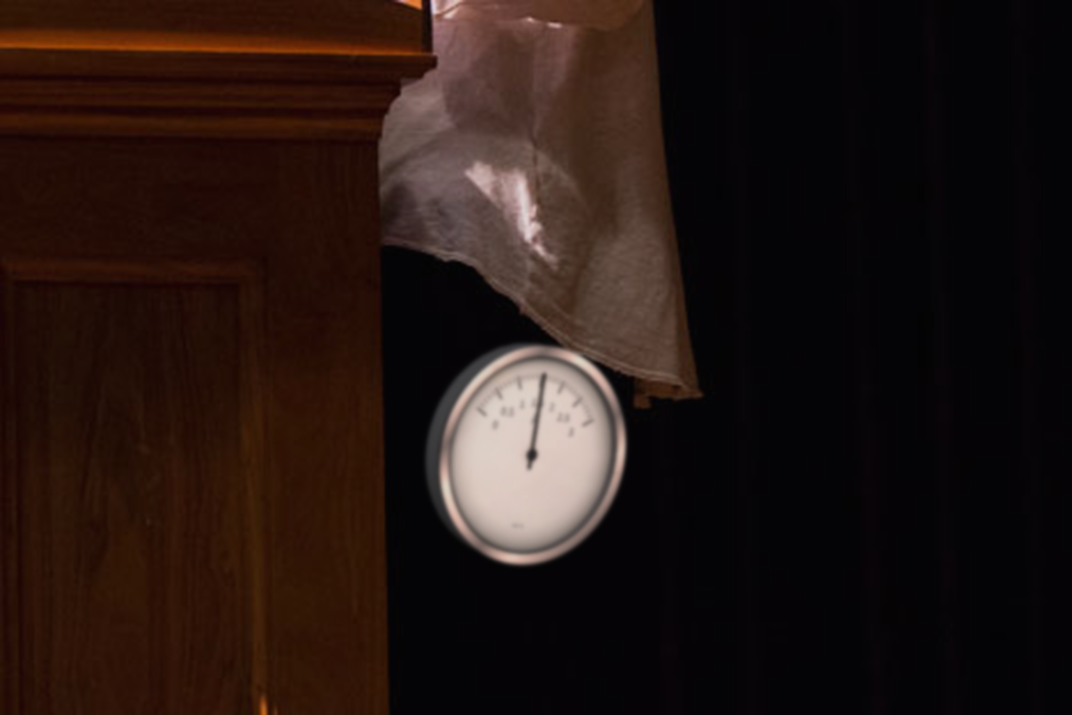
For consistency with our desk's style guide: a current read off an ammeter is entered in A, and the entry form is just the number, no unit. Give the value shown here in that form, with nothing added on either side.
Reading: 1.5
